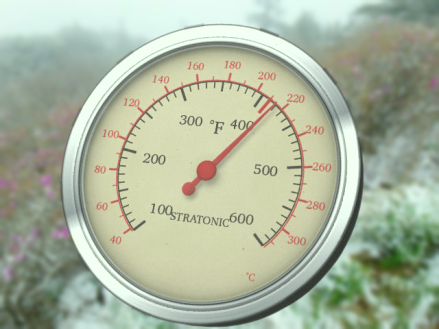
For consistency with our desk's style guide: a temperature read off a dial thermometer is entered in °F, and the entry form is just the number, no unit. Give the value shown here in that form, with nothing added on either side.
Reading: 420
